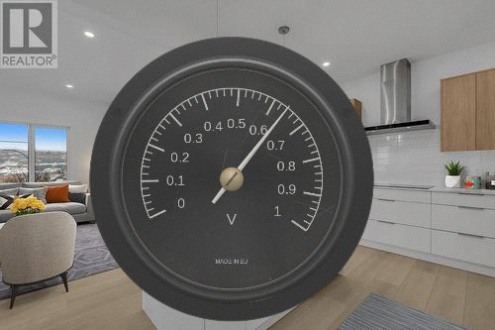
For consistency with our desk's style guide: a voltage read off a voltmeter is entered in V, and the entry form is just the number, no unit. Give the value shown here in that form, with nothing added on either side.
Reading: 0.64
